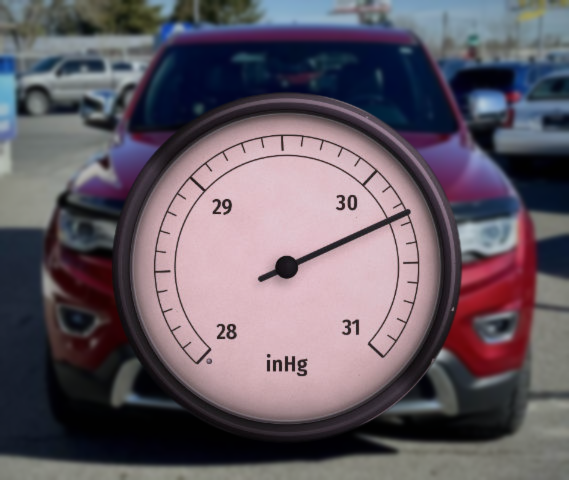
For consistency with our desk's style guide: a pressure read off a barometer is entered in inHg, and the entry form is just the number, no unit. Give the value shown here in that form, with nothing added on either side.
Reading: 30.25
